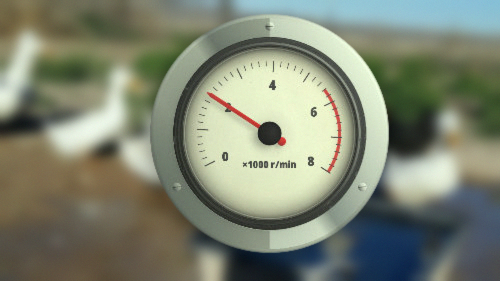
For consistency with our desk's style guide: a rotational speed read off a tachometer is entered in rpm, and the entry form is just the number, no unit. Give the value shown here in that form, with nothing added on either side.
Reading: 2000
